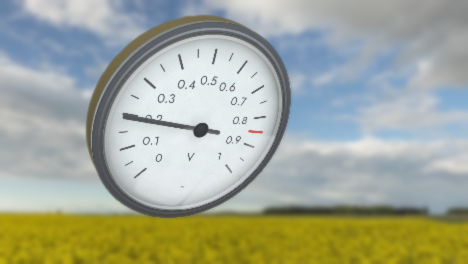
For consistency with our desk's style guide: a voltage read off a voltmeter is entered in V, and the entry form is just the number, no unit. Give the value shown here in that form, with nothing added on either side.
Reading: 0.2
